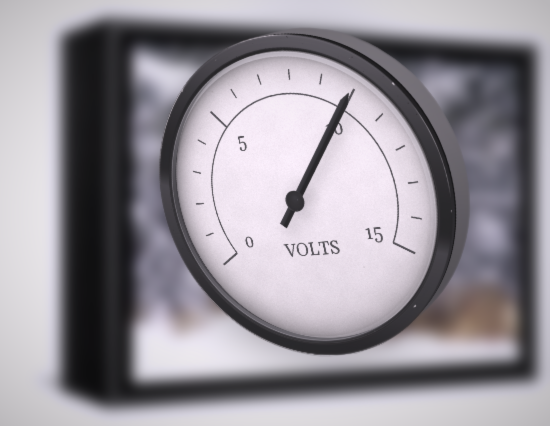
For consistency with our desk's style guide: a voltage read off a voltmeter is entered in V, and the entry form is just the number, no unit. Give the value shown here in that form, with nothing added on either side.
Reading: 10
